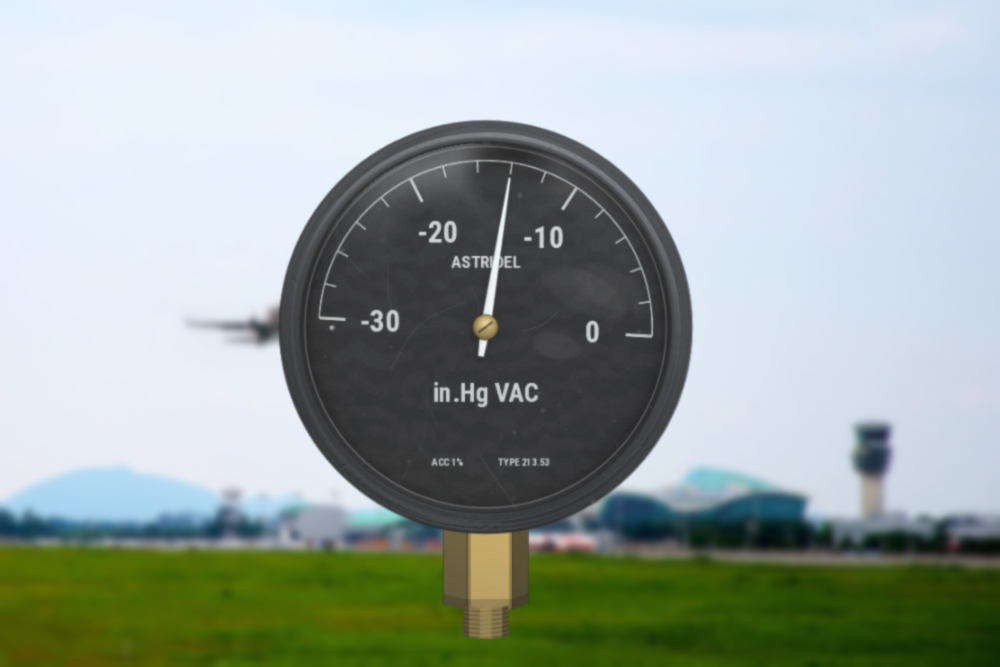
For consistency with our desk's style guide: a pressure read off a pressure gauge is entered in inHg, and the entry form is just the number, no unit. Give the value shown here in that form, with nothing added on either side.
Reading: -14
